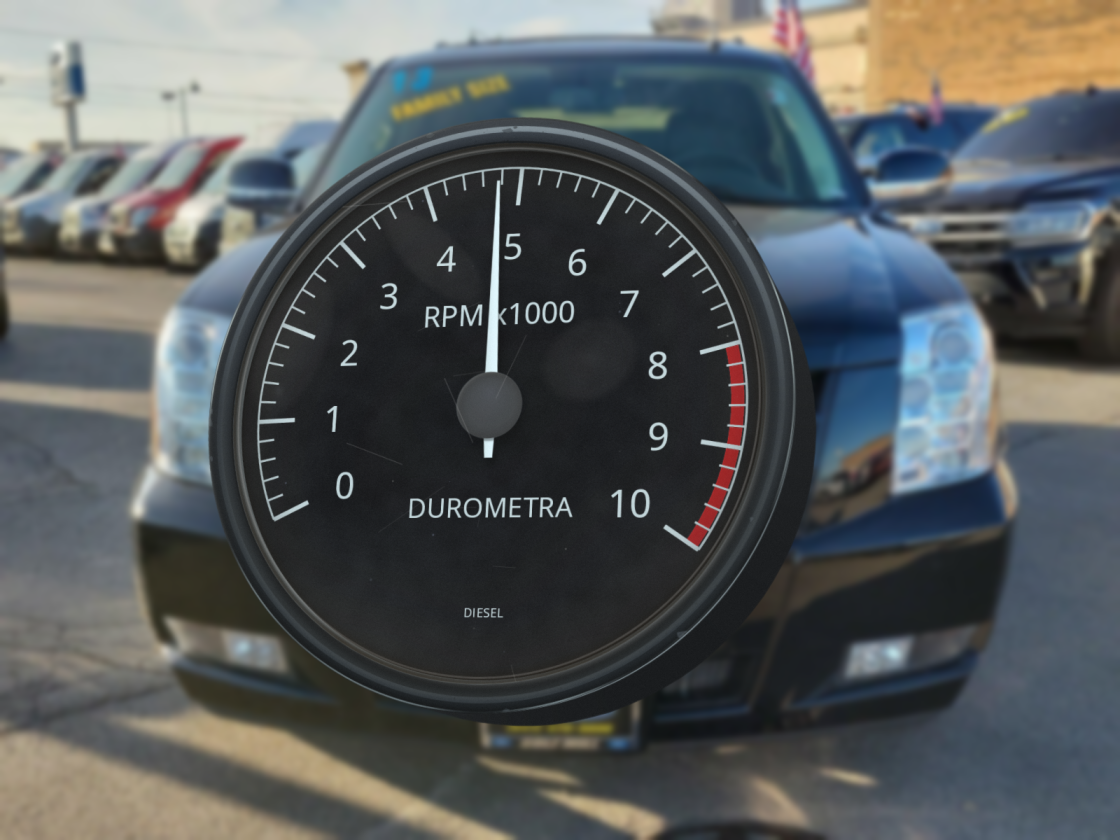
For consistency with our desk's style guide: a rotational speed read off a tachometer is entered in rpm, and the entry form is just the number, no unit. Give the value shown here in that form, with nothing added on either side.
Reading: 4800
